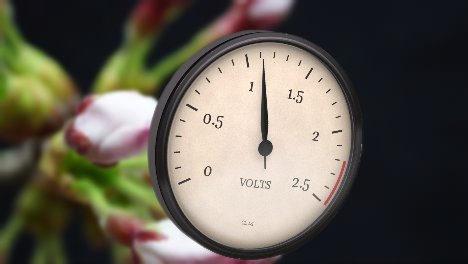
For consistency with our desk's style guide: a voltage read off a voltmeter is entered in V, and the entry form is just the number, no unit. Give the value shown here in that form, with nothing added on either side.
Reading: 1.1
